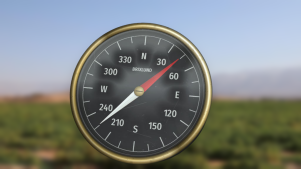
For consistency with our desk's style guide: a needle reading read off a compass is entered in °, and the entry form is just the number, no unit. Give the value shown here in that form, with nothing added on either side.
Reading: 45
